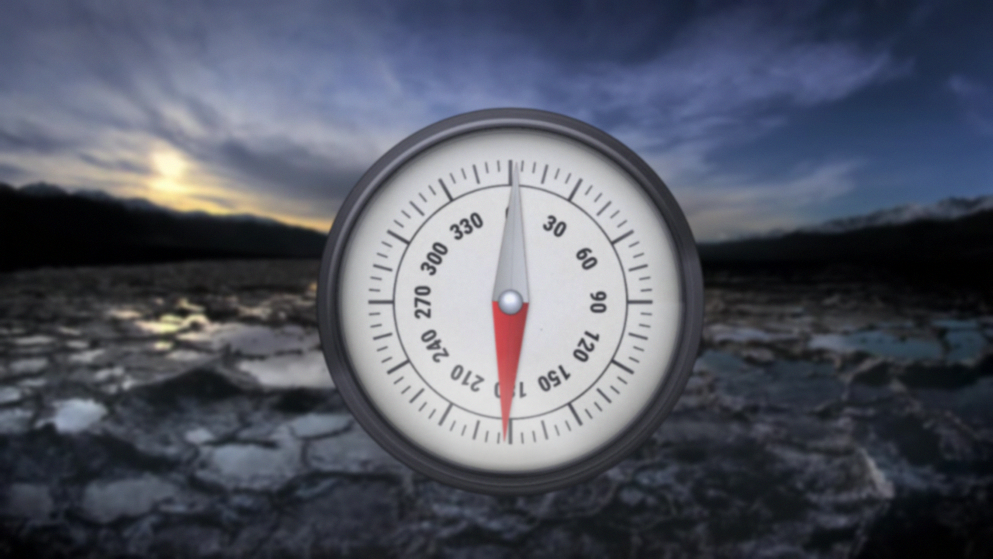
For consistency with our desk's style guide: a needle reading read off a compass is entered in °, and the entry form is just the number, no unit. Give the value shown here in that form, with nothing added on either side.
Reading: 182.5
